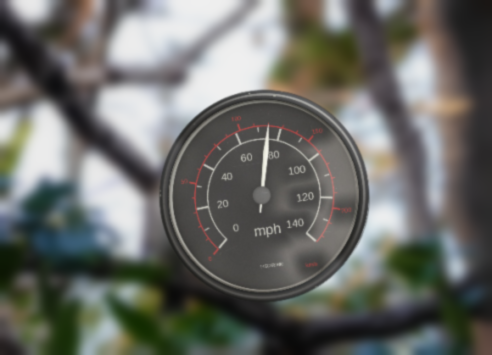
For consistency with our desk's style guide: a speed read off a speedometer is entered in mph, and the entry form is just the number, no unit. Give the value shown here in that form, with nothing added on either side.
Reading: 75
